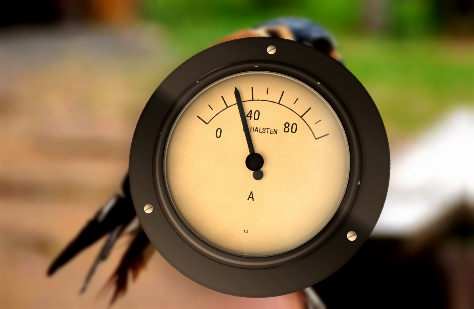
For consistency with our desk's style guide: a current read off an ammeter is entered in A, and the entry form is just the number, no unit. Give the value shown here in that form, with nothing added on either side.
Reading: 30
